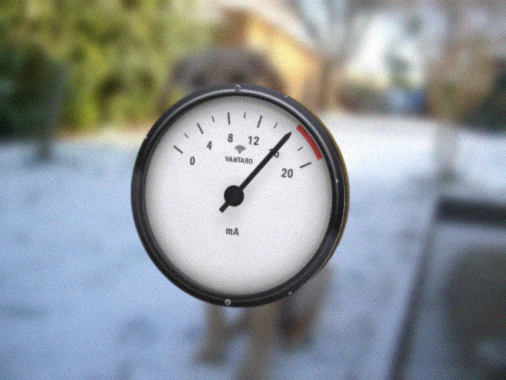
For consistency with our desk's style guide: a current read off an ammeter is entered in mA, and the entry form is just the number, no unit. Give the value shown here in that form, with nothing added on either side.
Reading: 16
